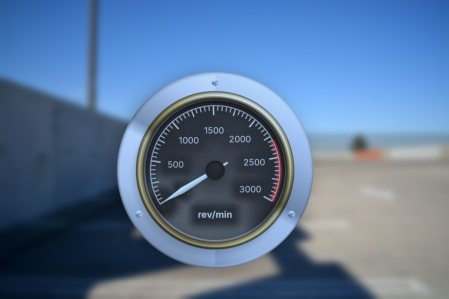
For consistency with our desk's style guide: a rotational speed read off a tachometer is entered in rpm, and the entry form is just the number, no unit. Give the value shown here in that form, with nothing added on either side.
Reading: 0
